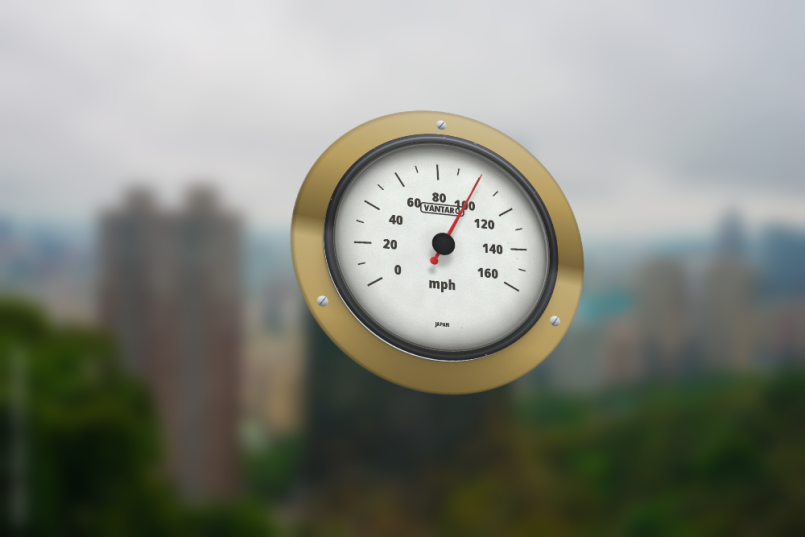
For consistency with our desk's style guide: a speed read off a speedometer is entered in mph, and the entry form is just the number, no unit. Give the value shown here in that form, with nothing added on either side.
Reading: 100
